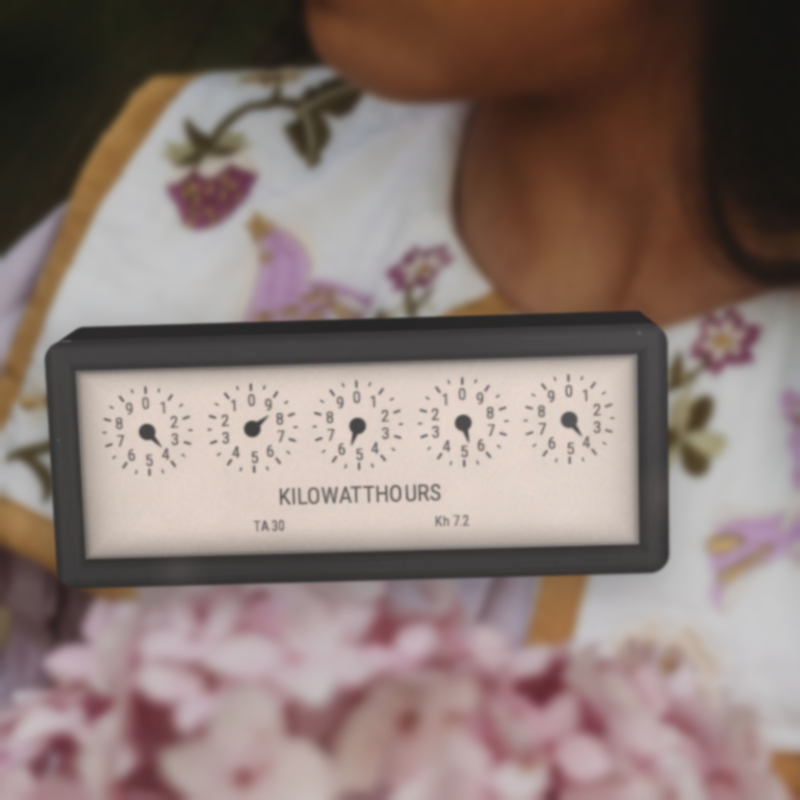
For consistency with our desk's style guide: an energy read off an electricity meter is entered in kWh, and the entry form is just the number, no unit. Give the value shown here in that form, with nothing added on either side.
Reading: 38554
